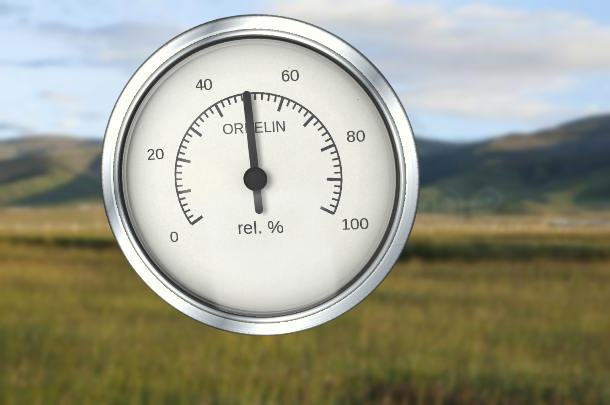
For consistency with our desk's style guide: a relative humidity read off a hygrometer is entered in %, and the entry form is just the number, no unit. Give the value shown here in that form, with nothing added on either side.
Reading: 50
